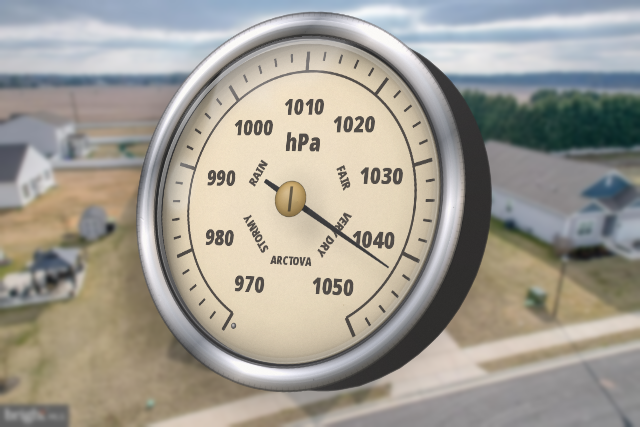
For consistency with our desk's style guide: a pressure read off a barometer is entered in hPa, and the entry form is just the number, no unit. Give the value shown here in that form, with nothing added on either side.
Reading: 1042
